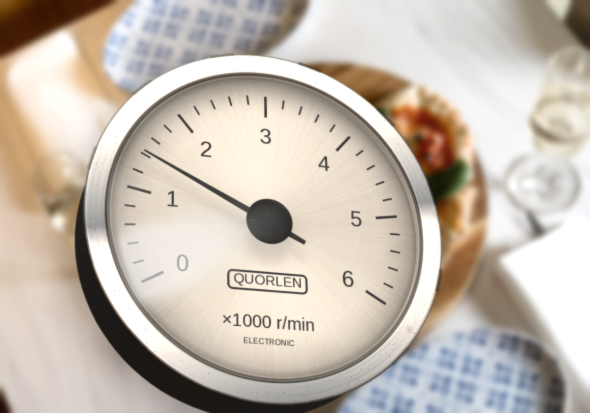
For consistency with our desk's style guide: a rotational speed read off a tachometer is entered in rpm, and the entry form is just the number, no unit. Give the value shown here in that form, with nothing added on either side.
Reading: 1400
